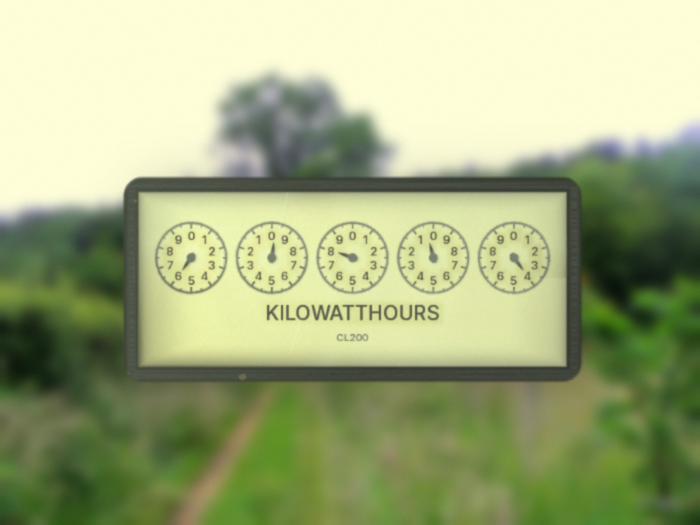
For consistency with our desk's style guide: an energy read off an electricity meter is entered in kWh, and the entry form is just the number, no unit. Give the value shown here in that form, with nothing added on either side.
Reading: 59804
